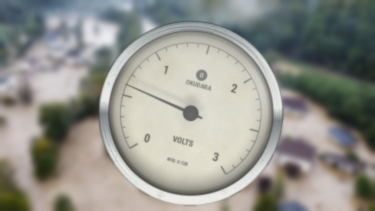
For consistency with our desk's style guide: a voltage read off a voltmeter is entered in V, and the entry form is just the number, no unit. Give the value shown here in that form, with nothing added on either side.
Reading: 0.6
